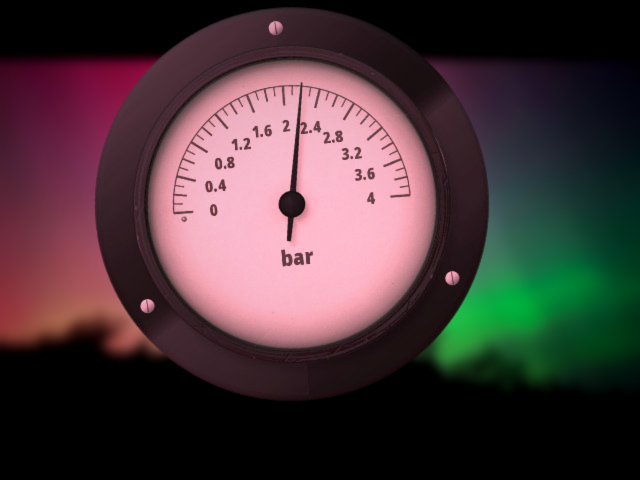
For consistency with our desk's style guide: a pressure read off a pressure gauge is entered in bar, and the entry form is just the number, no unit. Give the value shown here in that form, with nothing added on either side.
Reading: 2.2
